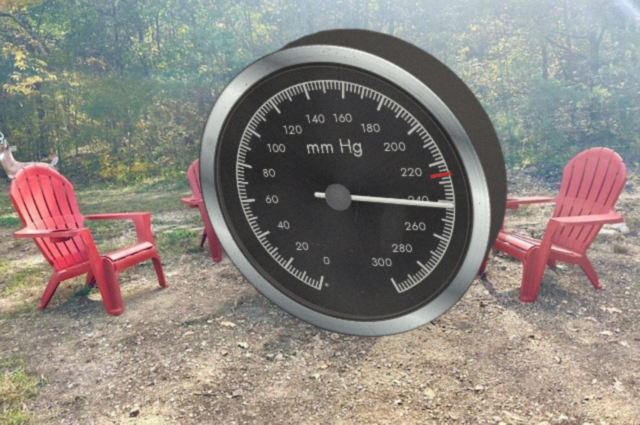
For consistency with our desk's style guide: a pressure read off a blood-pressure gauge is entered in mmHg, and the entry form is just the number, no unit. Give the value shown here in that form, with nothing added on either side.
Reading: 240
